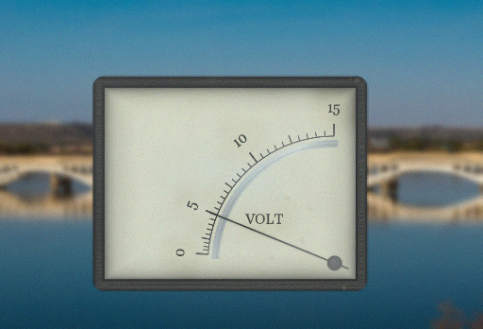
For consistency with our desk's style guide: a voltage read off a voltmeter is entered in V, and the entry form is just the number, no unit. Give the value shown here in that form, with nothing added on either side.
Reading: 5
